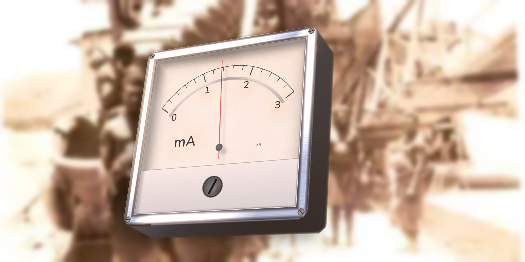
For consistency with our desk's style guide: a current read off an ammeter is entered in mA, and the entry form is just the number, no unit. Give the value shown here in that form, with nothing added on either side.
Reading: 1.4
